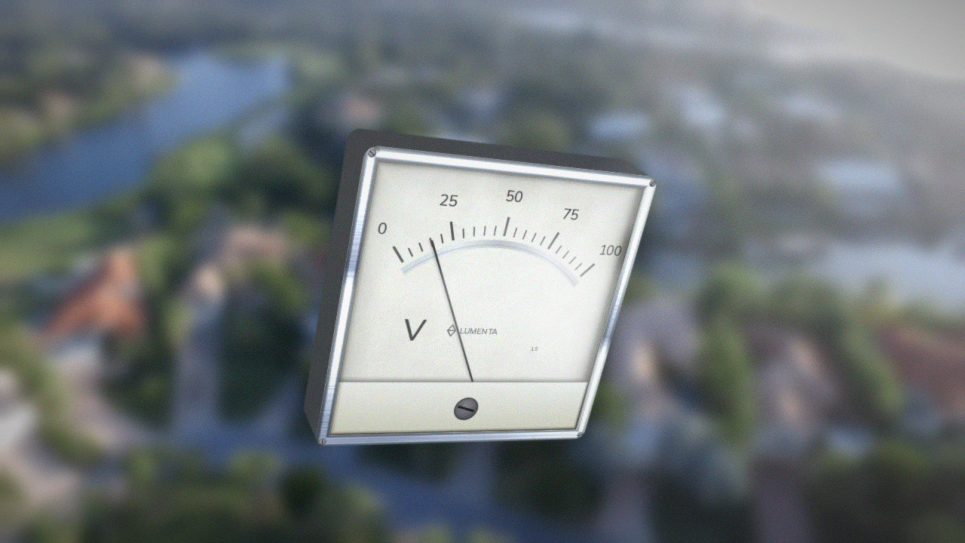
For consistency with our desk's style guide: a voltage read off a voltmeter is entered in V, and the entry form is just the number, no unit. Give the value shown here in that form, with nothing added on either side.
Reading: 15
